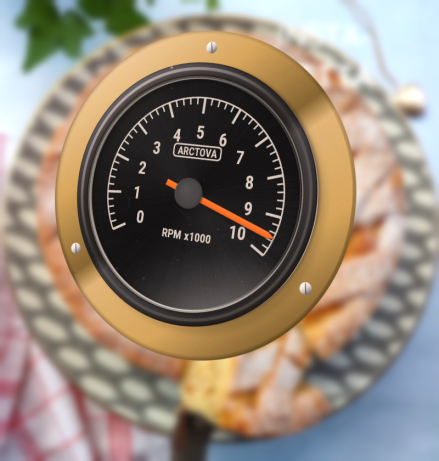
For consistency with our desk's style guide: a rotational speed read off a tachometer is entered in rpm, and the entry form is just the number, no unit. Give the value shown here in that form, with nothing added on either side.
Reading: 9500
